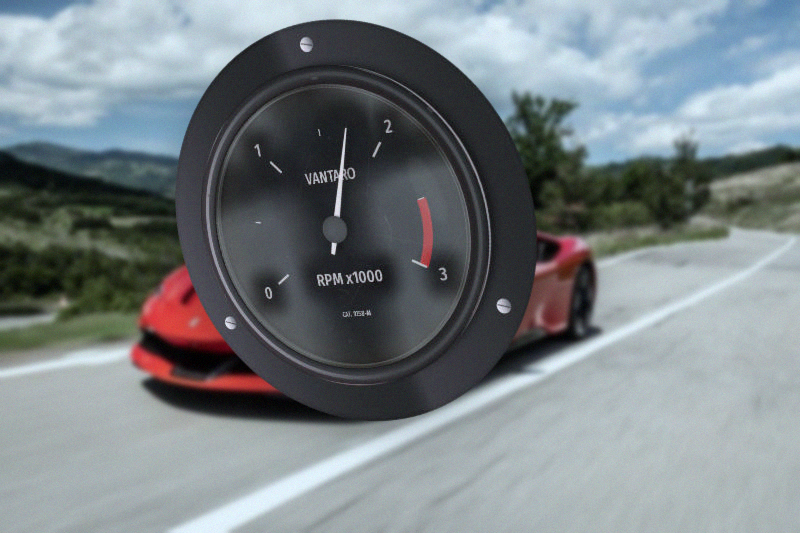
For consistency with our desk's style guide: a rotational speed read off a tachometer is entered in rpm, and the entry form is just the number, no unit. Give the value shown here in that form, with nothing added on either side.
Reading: 1750
